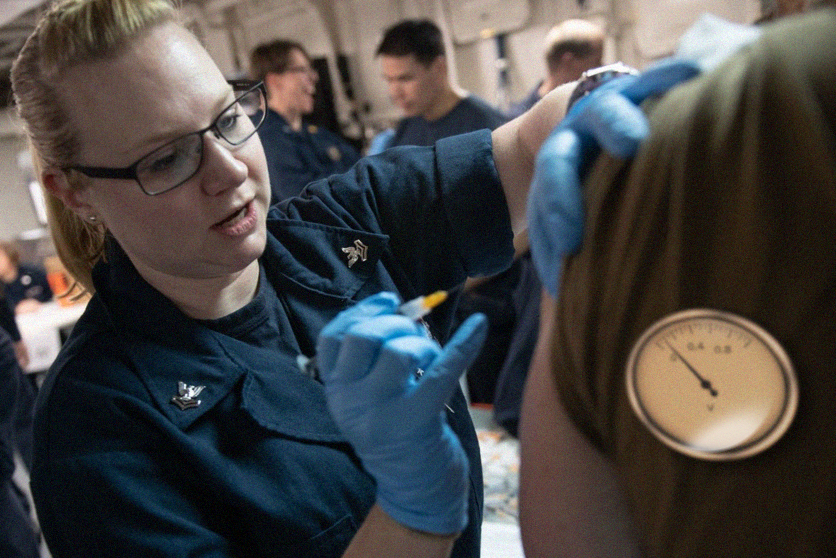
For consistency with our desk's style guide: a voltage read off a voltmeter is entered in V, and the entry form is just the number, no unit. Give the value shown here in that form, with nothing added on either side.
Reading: 0.1
